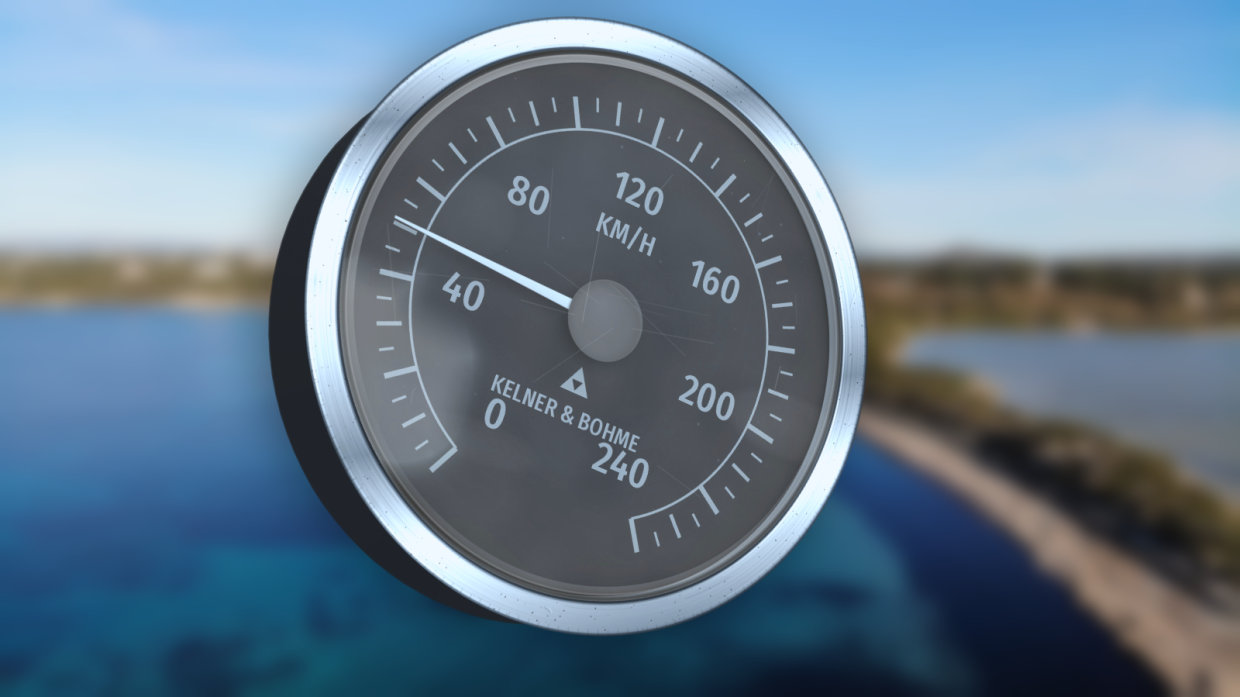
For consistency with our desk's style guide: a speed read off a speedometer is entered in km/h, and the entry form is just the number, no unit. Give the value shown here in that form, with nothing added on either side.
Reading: 50
